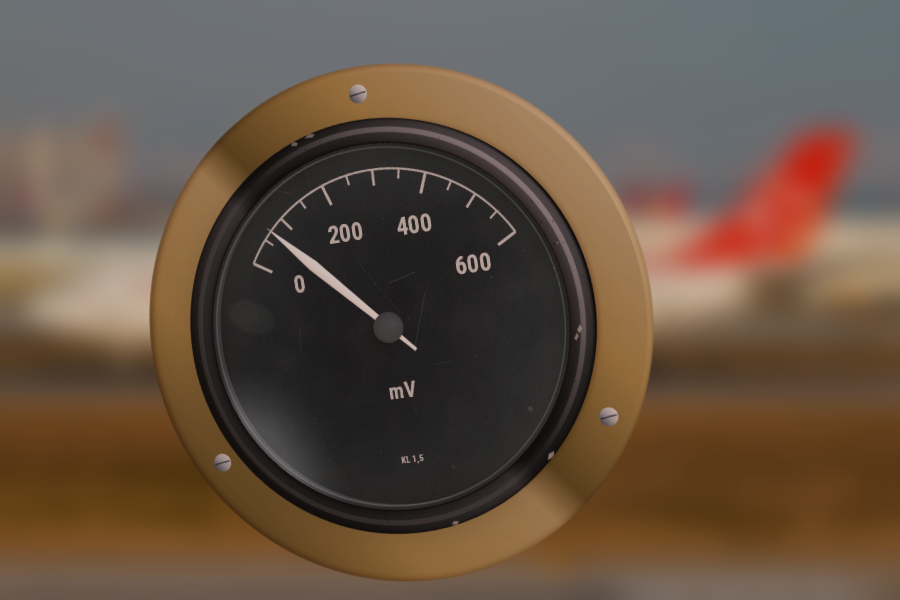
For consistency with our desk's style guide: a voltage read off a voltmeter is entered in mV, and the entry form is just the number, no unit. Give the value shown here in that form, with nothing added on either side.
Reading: 75
